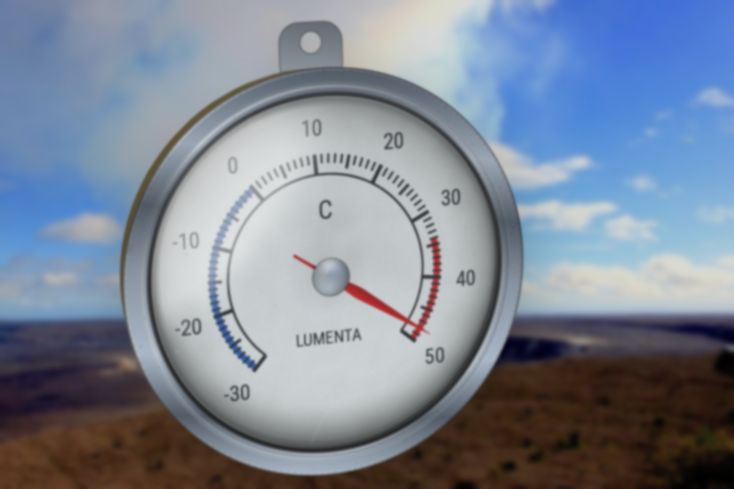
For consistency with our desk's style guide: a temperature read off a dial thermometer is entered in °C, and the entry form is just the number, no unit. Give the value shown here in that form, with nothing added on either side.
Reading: 48
